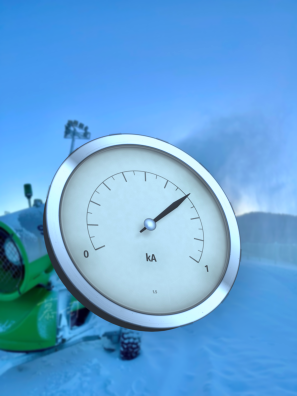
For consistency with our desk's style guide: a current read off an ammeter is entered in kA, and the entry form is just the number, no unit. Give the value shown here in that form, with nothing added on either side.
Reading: 0.7
